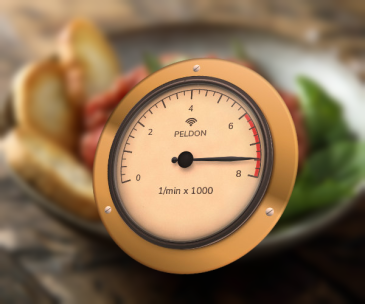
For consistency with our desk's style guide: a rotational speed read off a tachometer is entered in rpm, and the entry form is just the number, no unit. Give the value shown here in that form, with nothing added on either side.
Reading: 7500
